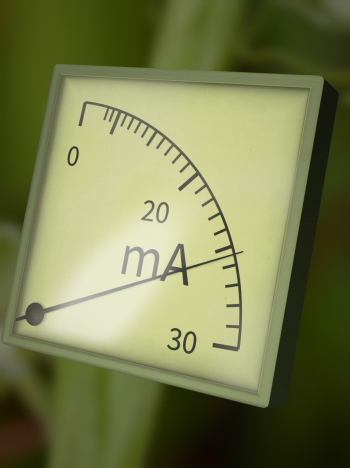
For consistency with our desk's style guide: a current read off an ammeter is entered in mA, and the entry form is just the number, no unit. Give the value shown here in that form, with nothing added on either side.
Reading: 25.5
